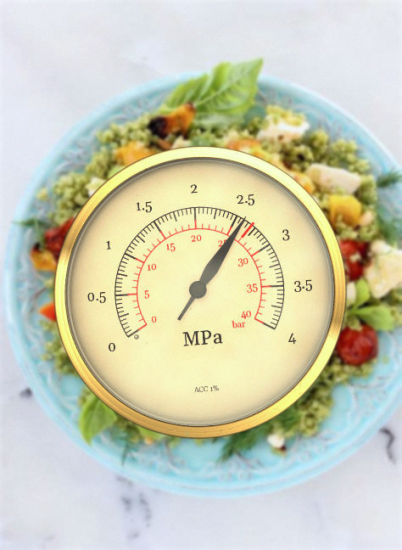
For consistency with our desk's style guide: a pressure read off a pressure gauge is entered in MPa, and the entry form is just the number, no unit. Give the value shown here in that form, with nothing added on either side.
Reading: 2.6
